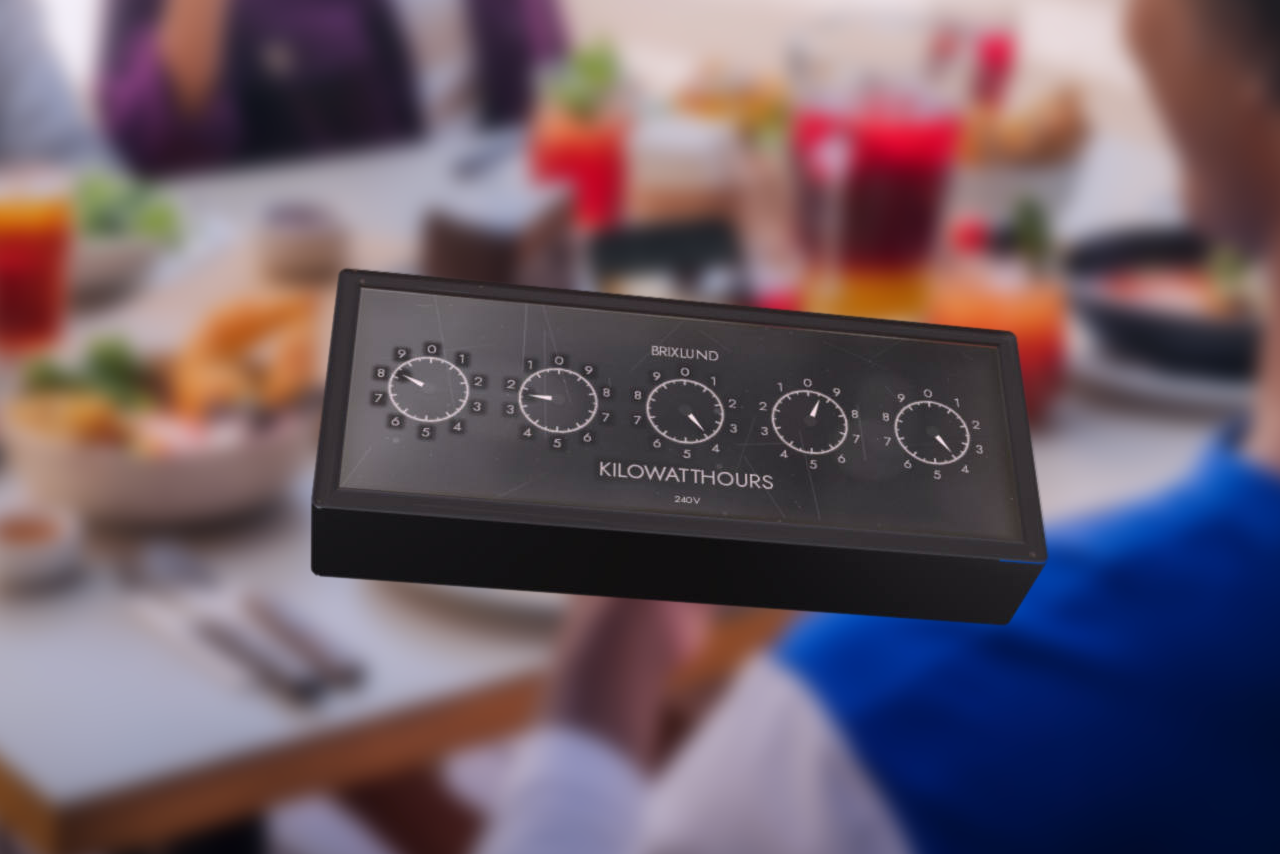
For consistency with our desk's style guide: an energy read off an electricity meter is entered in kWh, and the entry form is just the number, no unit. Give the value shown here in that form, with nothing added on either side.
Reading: 82394
